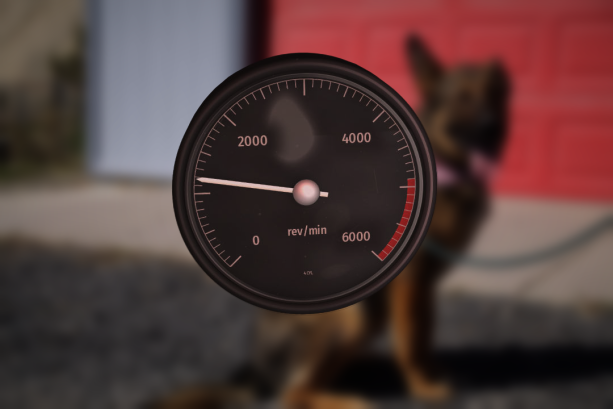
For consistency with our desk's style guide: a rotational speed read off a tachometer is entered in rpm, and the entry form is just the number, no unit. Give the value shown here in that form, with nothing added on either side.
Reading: 1200
